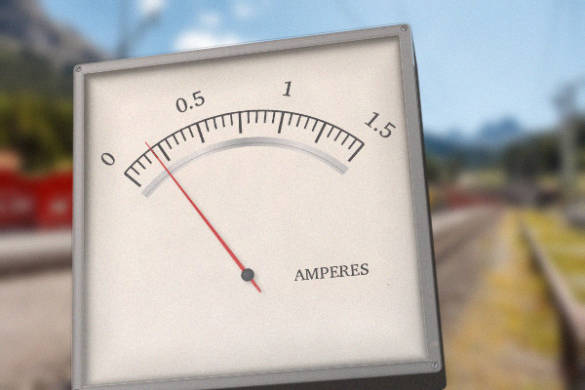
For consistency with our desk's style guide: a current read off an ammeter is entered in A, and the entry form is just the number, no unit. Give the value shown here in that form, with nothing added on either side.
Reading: 0.2
